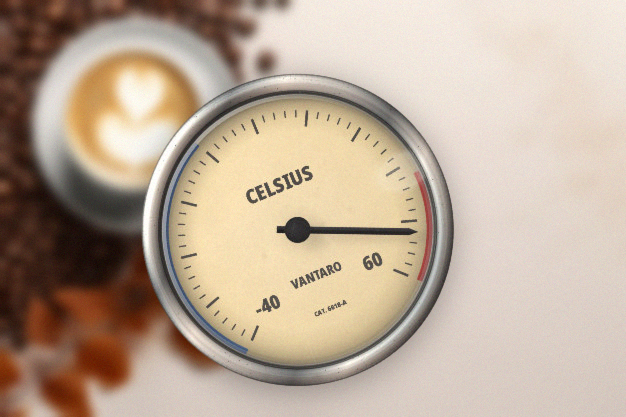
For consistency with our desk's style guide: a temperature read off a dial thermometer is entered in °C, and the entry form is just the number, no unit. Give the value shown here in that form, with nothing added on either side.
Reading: 52
